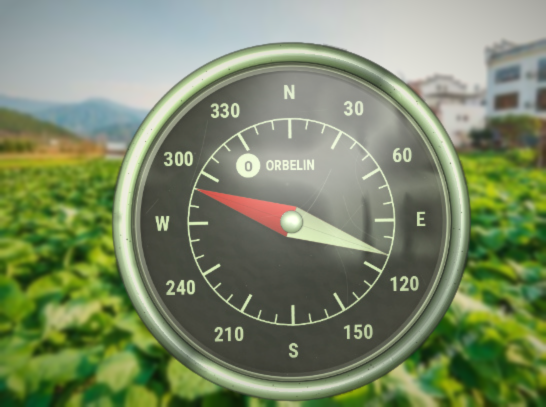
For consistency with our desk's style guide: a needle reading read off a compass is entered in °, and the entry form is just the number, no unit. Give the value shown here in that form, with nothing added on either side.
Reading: 290
